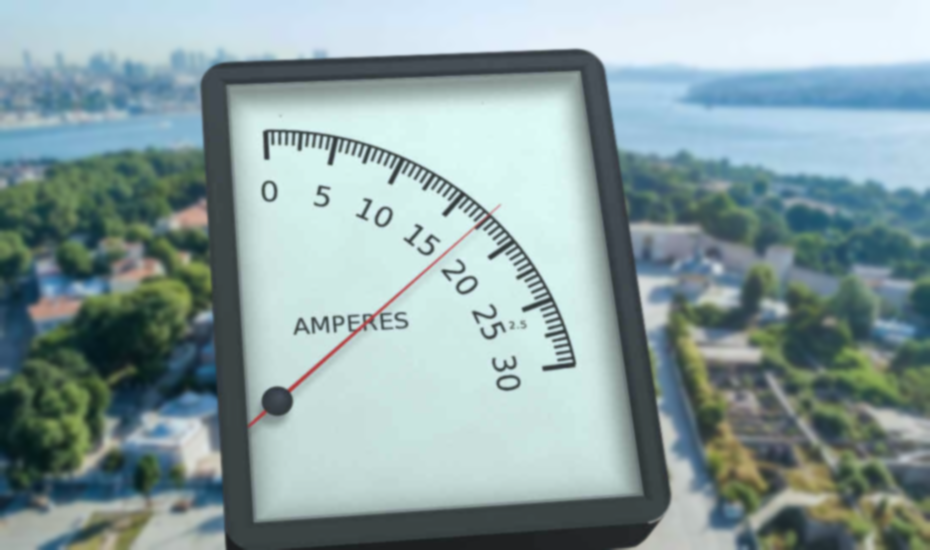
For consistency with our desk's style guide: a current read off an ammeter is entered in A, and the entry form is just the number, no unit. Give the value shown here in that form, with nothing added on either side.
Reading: 17.5
